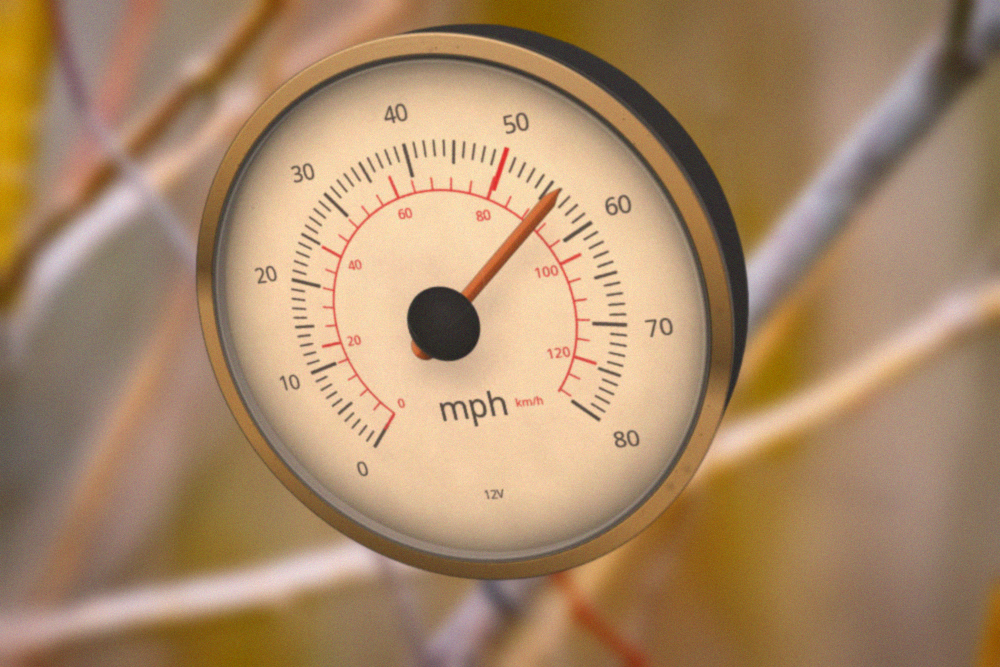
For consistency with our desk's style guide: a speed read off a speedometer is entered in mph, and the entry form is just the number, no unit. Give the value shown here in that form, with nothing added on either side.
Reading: 56
